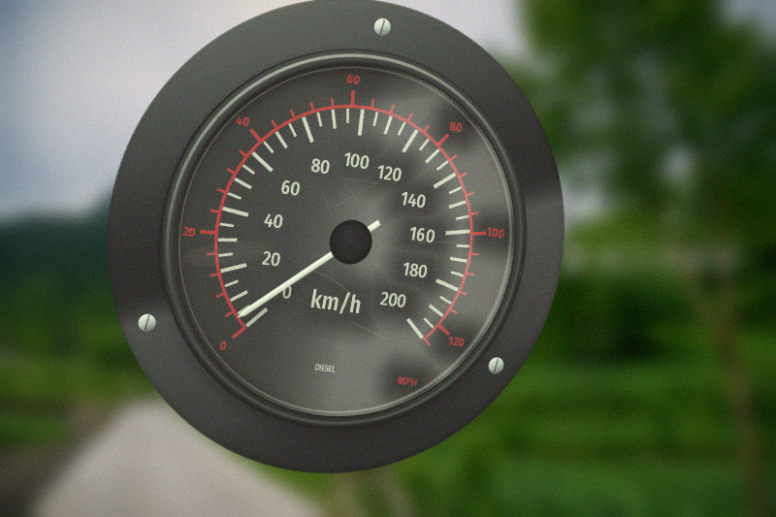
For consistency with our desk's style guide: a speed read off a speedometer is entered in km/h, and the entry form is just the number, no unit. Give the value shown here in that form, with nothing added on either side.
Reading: 5
